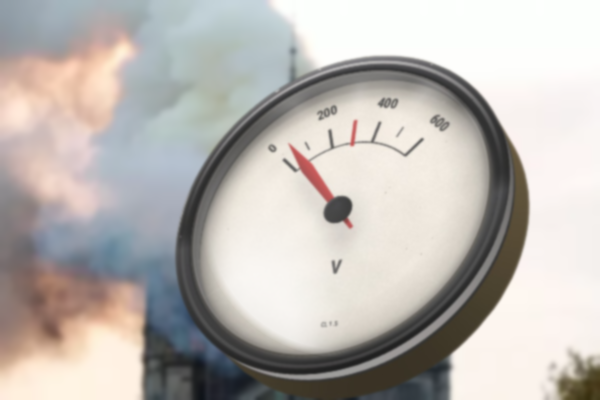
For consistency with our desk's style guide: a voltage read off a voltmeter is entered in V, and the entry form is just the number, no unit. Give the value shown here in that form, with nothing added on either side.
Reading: 50
